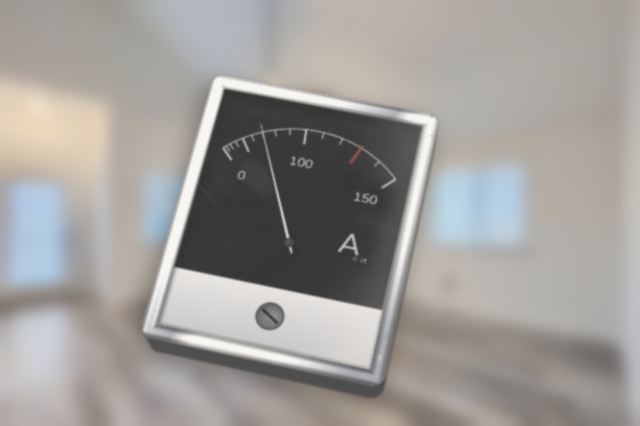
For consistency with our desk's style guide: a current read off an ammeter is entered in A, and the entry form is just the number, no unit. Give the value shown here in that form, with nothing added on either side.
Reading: 70
